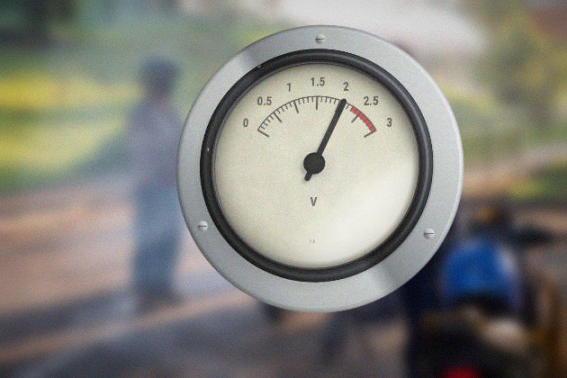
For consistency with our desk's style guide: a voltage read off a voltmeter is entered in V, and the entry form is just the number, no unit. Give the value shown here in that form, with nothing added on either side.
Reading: 2.1
